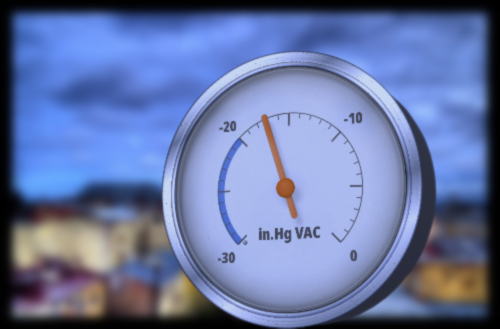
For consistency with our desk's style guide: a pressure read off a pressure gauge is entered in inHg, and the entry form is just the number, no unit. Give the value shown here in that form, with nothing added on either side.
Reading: -17
